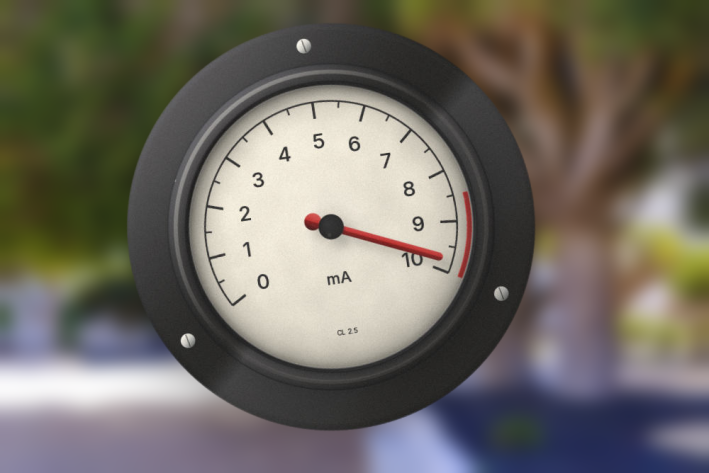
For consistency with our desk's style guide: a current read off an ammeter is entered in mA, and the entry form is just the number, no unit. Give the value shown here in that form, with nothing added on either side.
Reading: 9.75
